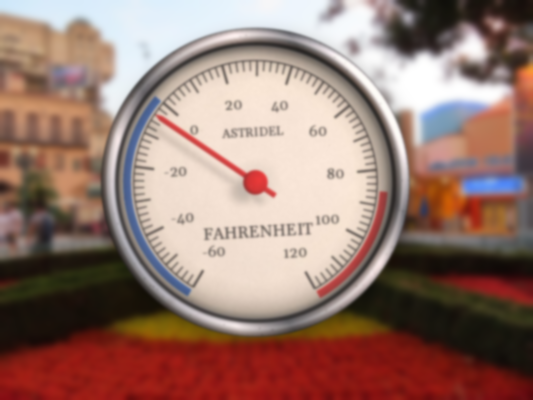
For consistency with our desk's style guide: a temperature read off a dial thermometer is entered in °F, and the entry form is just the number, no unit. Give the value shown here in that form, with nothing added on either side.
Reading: -4
